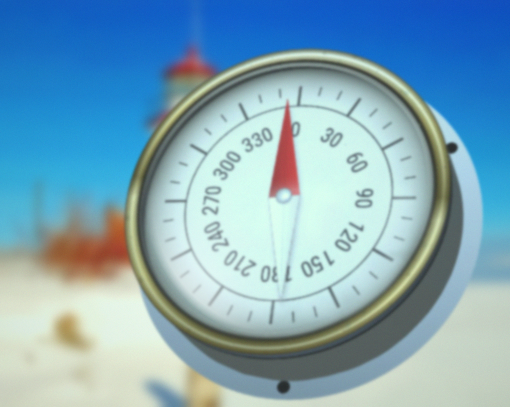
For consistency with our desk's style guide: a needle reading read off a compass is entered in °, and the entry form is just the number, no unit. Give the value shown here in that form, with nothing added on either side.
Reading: 355
